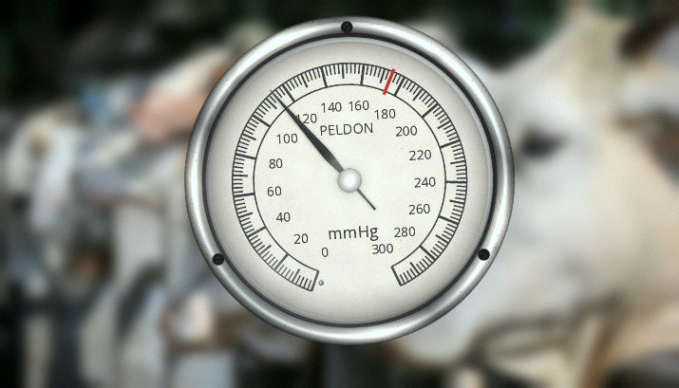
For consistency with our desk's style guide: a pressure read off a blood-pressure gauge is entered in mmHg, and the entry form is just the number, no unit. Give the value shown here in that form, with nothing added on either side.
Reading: 114
